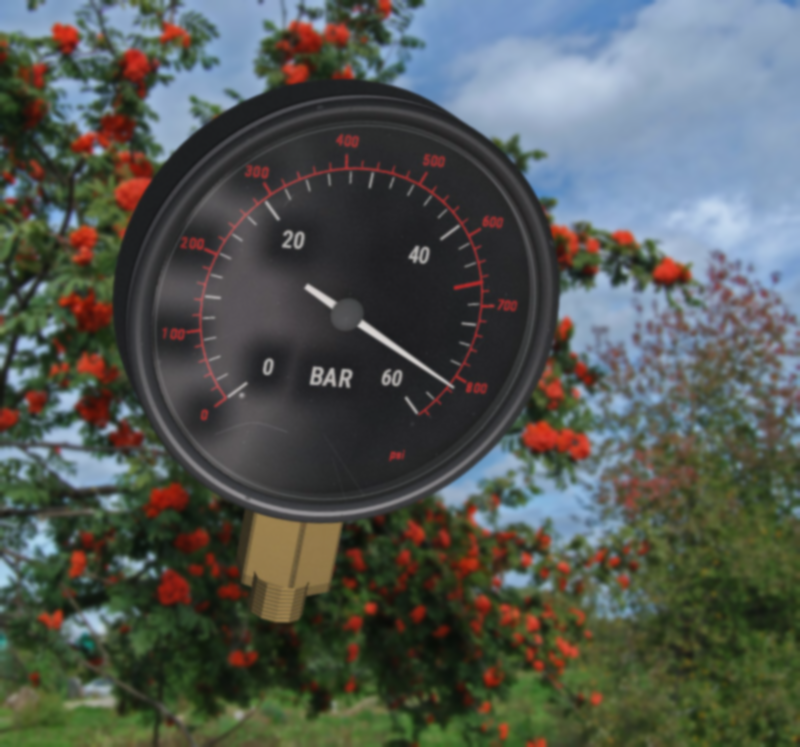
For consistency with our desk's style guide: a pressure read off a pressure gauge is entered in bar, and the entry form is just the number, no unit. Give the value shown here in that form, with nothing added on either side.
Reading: 56
